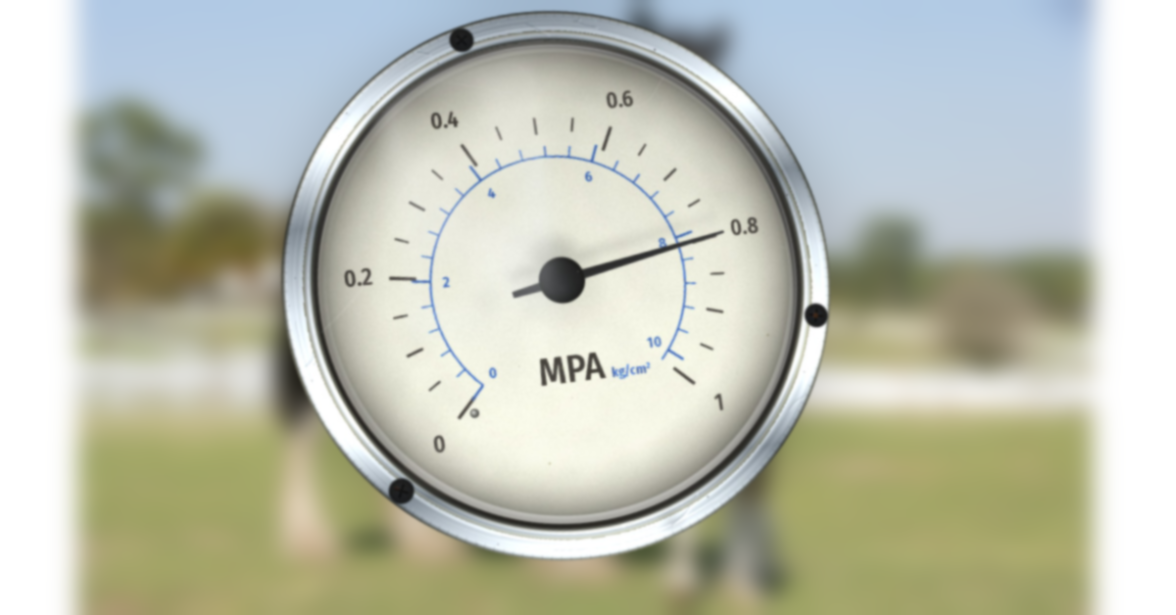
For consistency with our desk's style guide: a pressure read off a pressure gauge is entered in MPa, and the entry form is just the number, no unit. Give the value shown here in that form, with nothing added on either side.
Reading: 0.8
